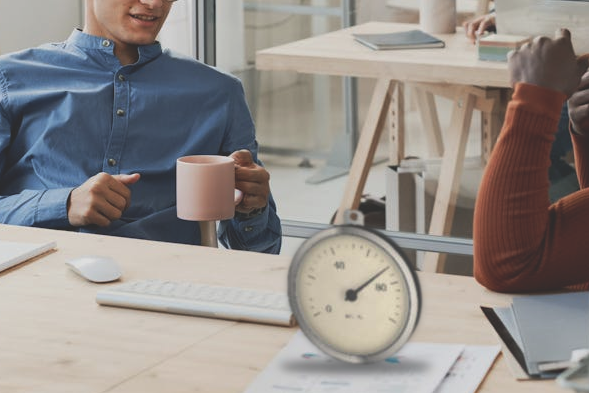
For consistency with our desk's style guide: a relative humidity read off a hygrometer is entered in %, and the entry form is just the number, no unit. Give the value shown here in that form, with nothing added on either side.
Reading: 72
